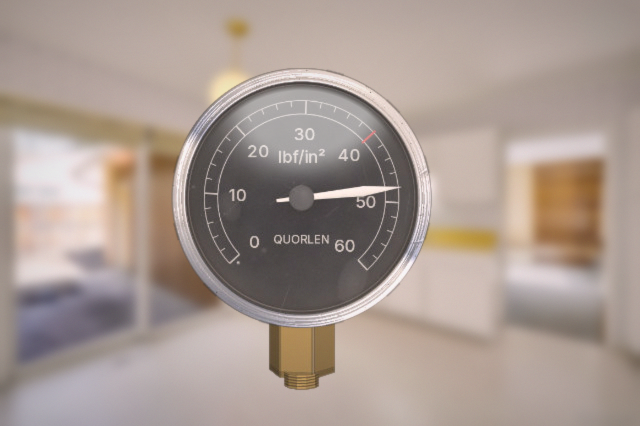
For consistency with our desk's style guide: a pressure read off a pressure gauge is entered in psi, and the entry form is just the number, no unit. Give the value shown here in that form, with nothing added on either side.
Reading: 48
